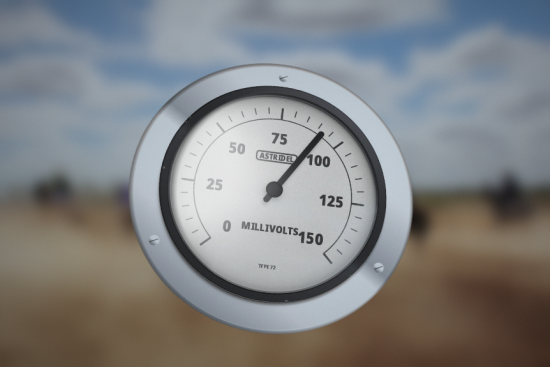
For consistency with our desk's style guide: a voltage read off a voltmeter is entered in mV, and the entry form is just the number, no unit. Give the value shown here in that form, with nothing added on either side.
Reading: 92.5
